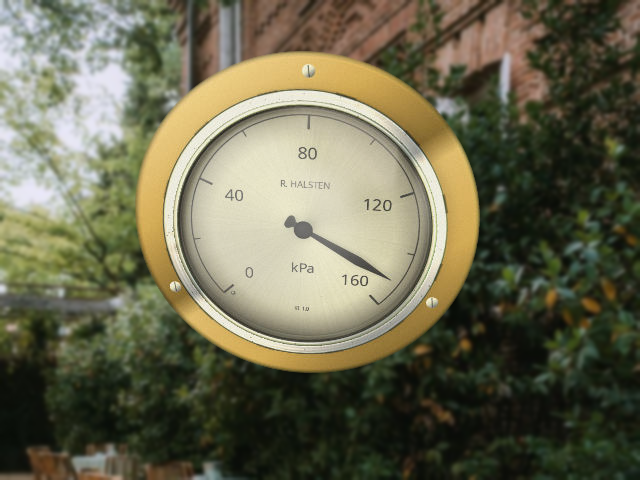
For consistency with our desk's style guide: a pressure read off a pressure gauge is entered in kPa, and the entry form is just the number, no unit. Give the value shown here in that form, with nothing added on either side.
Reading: 150
